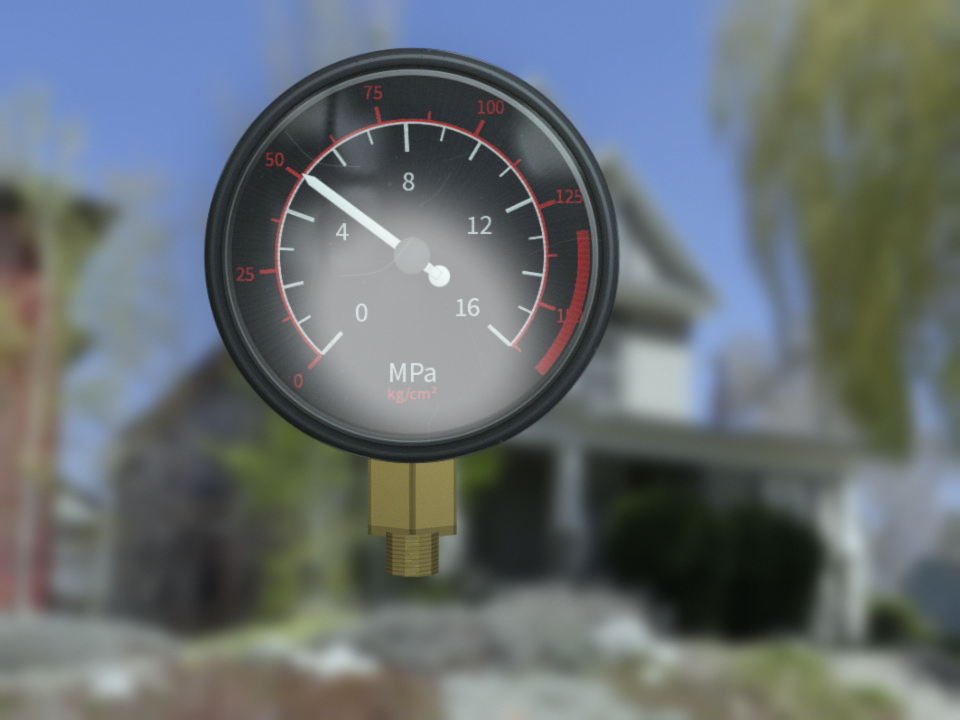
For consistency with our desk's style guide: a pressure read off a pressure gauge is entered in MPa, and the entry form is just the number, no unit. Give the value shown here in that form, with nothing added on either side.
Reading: 5
